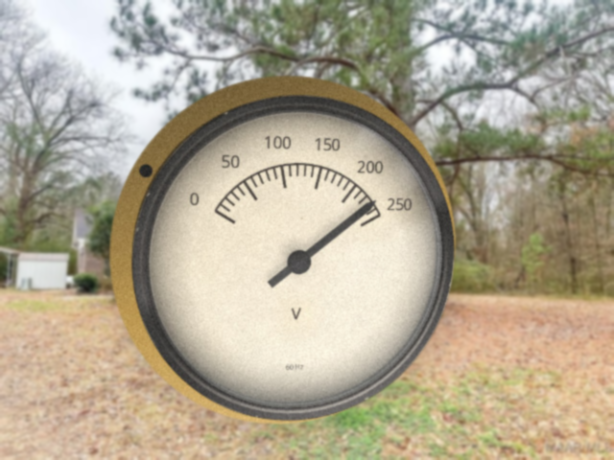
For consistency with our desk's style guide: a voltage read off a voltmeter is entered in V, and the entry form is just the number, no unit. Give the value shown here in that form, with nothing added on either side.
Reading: 230
